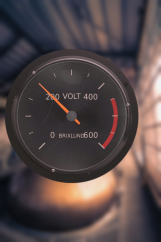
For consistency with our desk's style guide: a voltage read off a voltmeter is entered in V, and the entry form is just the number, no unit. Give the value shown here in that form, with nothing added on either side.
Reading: 200
